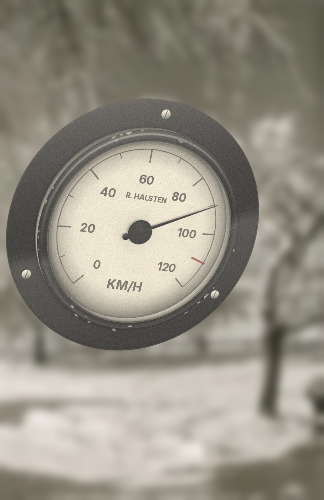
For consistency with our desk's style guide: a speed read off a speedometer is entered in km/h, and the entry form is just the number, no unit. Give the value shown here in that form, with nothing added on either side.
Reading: 90
